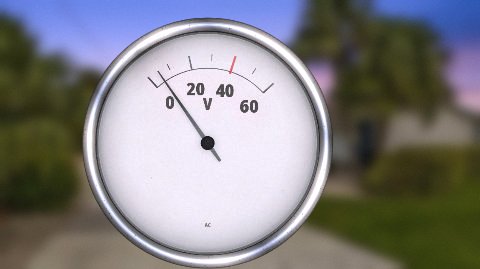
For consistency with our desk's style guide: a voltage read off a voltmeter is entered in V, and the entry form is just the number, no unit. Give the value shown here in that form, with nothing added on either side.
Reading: 5
